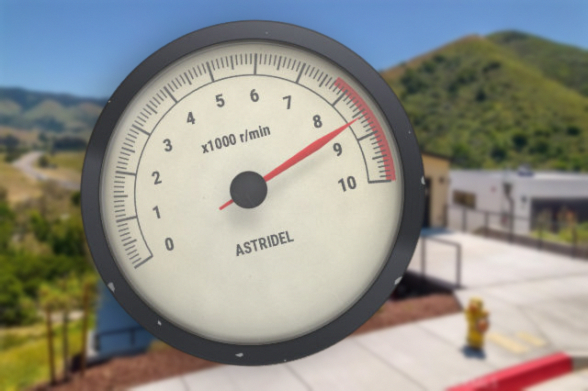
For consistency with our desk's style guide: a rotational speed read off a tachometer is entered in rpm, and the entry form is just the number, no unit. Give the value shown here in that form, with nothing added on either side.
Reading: 8600
